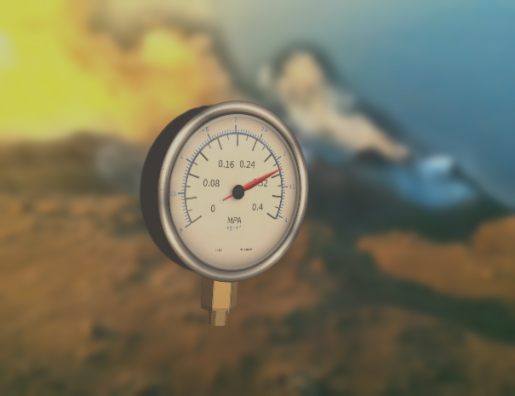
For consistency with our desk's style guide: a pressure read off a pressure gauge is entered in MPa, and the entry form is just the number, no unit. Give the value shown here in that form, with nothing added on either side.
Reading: 0.31
